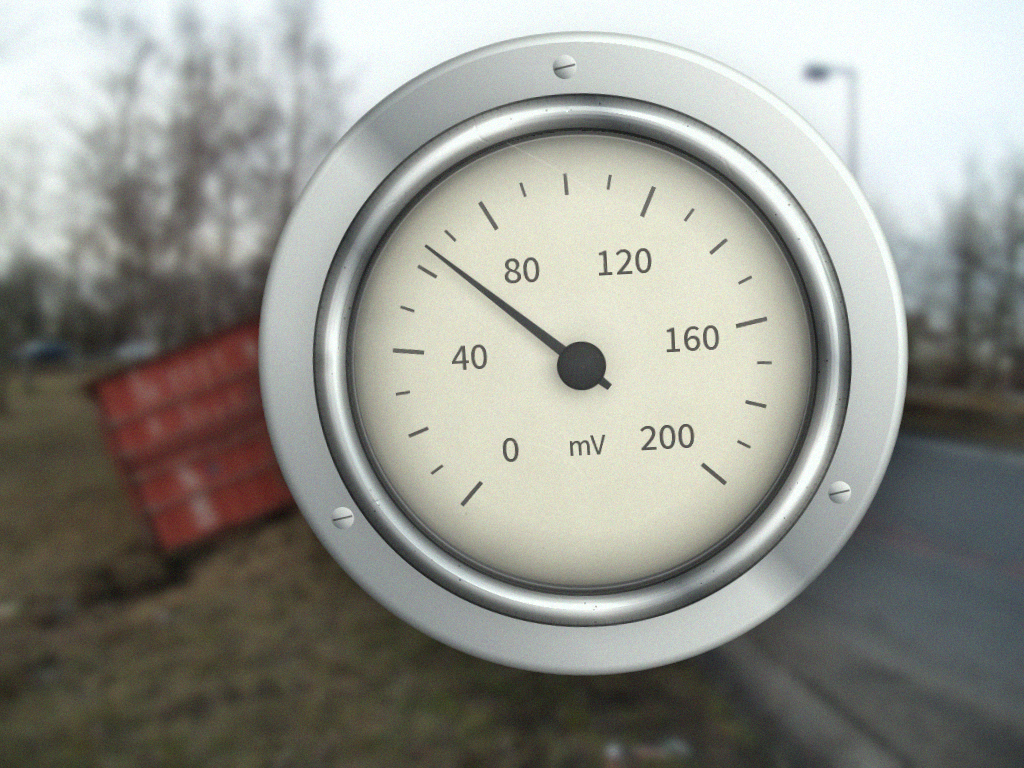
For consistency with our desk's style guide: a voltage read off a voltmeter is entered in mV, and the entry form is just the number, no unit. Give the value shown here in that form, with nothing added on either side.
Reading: 65
